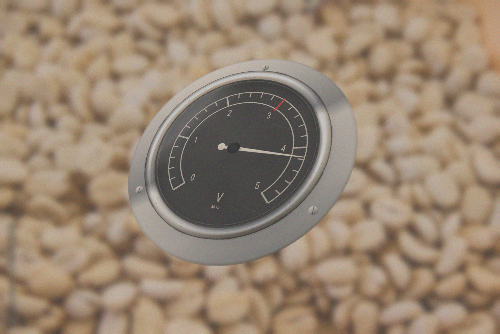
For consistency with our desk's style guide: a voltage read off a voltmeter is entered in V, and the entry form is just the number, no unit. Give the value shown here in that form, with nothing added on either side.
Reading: 4.2
